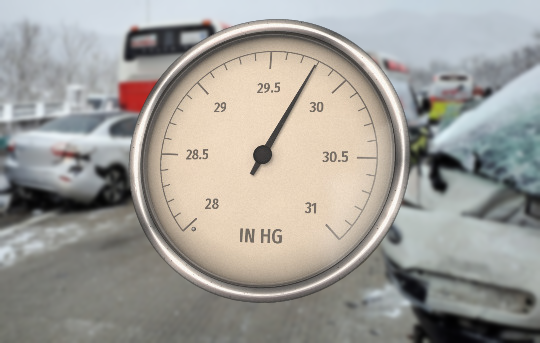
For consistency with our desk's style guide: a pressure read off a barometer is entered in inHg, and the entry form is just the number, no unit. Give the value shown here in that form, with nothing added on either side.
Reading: 29.8
